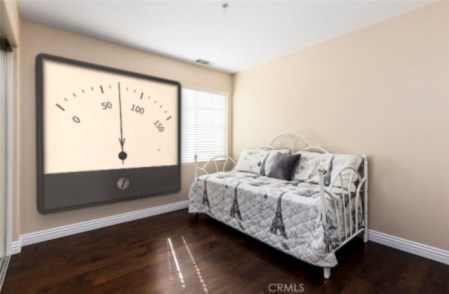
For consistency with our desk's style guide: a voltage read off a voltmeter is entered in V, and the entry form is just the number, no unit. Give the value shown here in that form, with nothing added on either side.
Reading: 70
